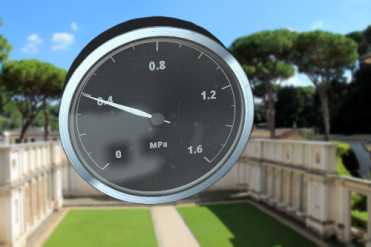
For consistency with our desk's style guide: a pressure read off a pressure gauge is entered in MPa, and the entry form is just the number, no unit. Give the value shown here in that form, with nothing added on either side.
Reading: 0.4
